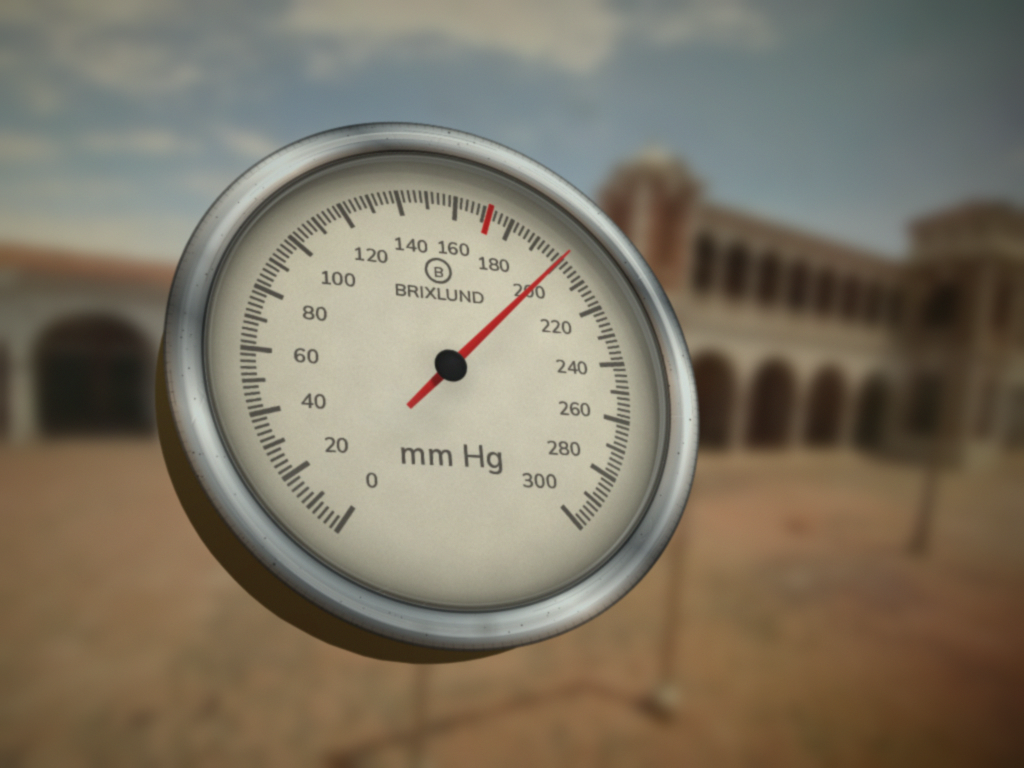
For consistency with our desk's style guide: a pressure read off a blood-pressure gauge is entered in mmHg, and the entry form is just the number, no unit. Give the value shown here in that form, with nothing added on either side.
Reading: 200
